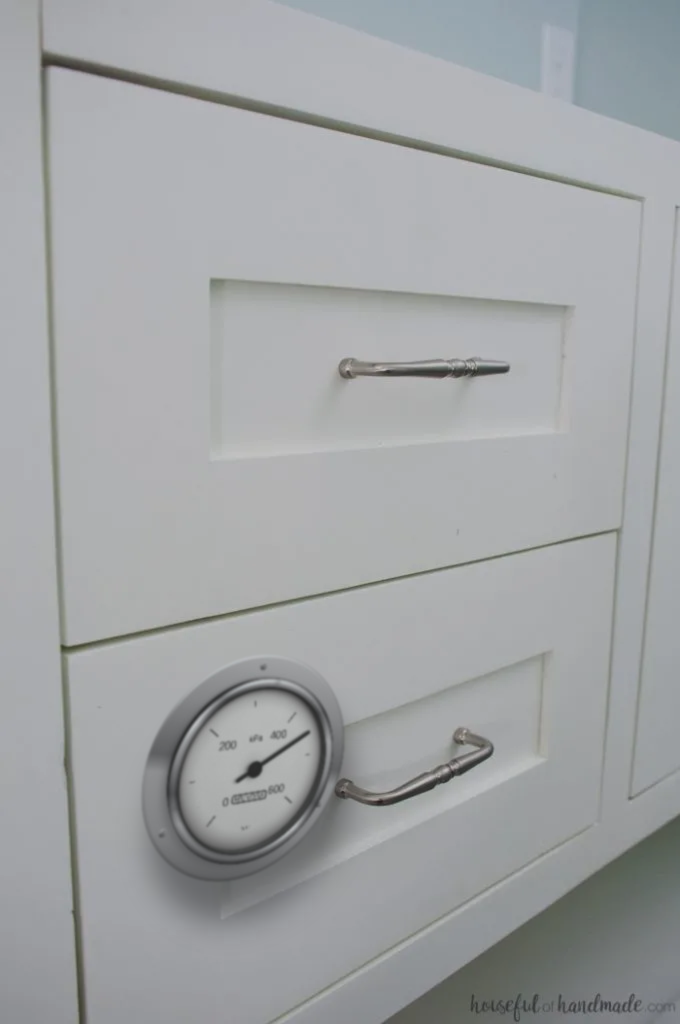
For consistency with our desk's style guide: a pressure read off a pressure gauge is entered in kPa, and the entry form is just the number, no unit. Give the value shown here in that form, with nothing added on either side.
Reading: 450
